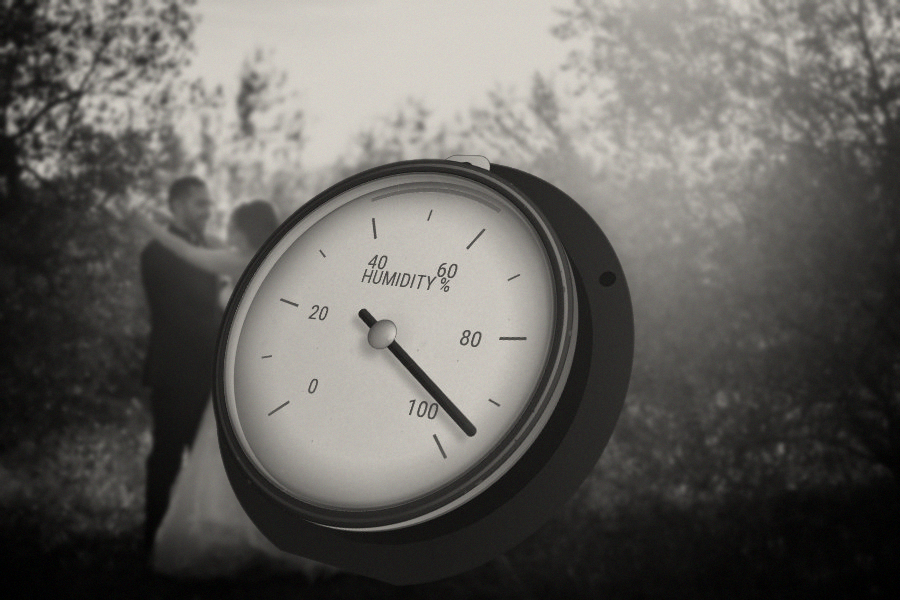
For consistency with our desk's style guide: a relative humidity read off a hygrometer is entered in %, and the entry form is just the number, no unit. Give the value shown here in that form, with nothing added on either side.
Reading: 95
